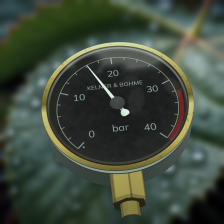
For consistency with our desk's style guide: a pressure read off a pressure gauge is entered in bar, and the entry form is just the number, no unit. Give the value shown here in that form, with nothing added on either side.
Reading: 16
